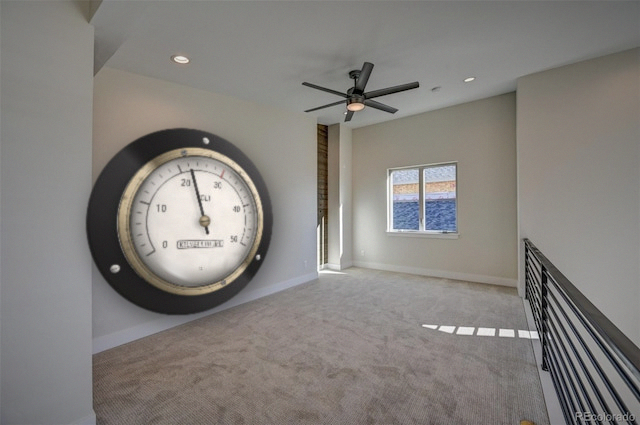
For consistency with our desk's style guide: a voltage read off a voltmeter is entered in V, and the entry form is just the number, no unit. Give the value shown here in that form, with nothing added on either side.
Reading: 22
